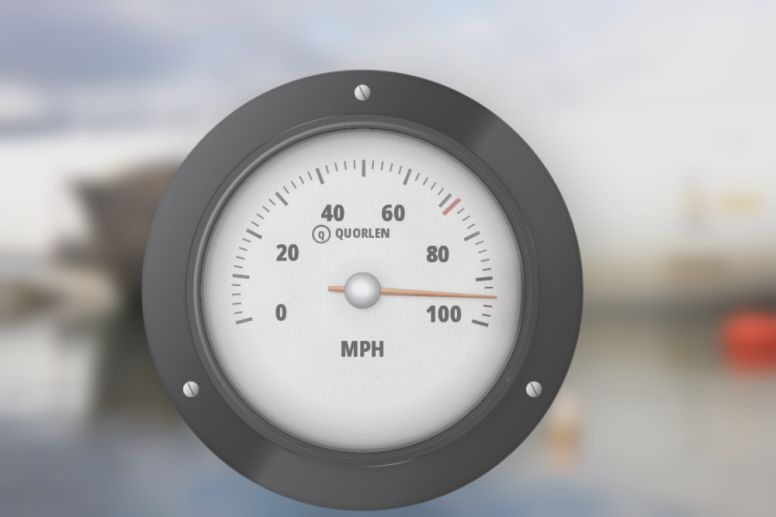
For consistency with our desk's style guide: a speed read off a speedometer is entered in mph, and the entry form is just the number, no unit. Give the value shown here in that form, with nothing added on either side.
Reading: 94
